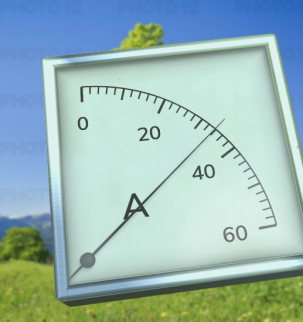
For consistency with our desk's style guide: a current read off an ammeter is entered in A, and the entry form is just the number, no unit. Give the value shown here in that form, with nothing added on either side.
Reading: 34
